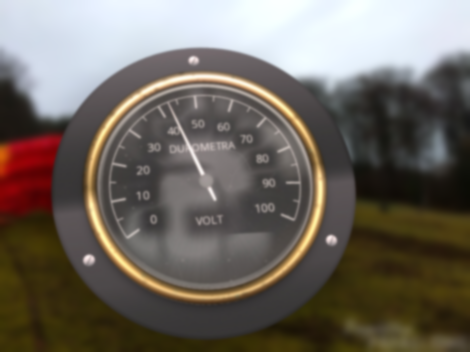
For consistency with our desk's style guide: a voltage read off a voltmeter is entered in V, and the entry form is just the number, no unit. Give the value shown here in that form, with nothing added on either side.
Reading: 42.5
